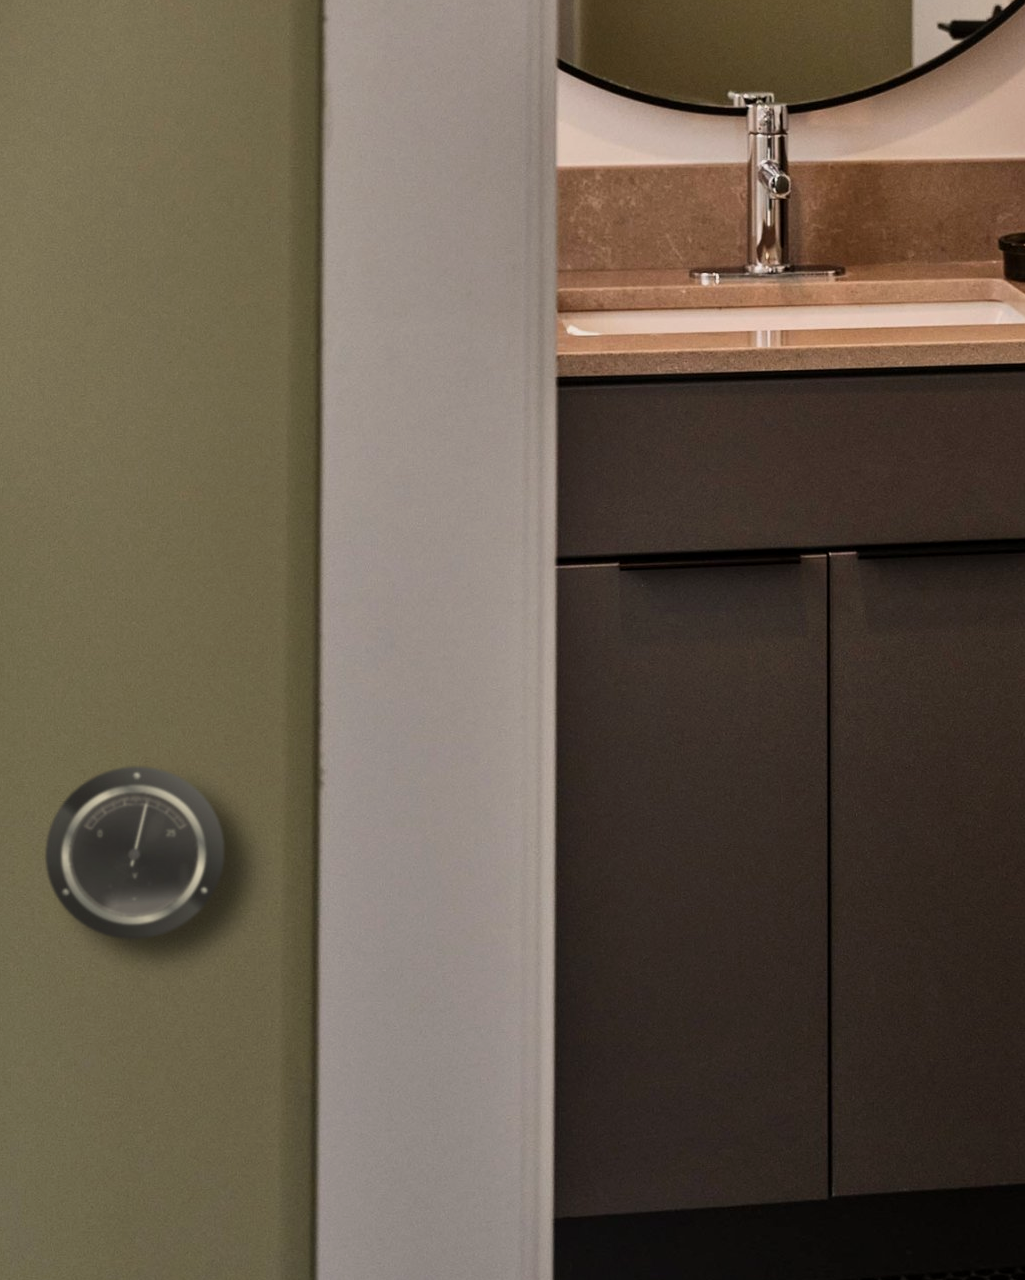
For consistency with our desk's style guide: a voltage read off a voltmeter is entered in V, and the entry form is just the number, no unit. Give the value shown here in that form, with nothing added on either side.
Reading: 15
